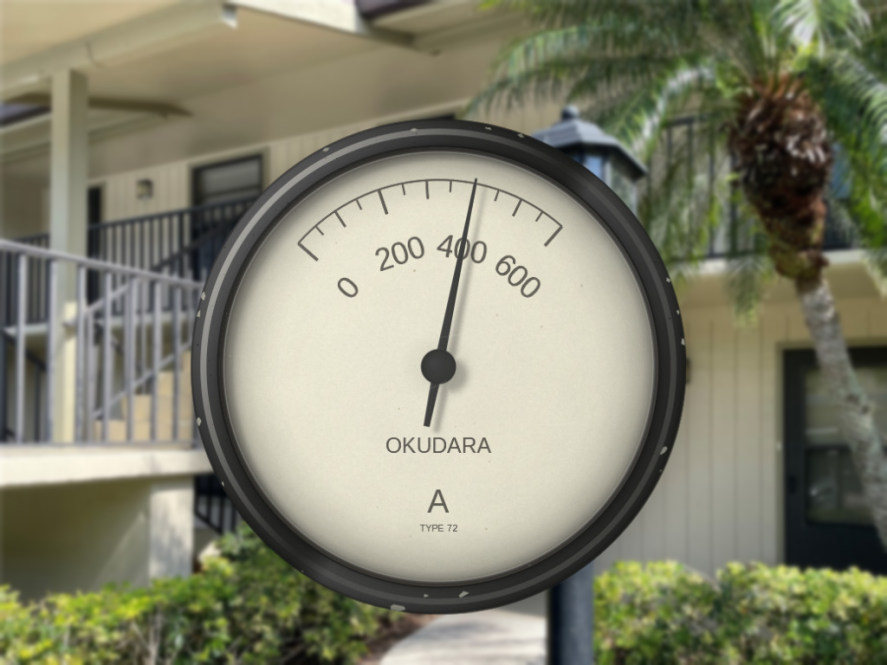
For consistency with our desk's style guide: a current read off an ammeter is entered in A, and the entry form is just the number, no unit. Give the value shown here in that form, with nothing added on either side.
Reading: 400
